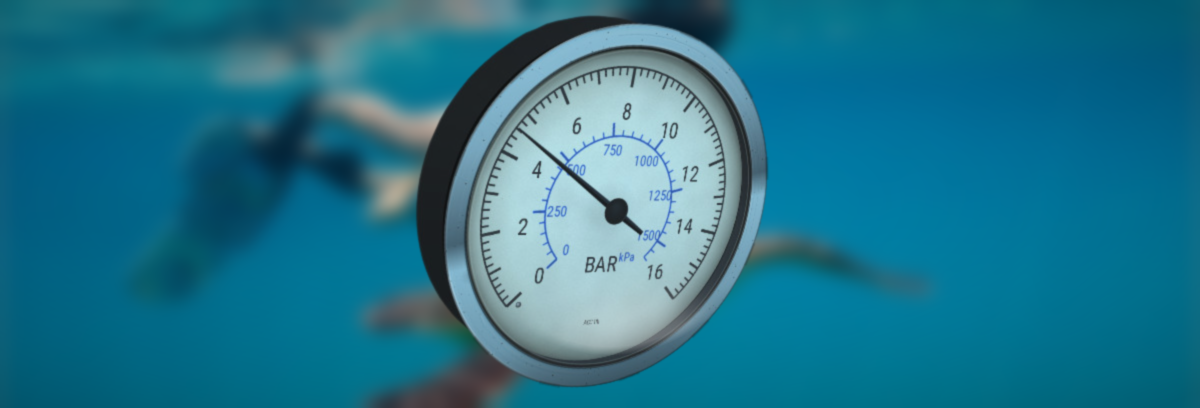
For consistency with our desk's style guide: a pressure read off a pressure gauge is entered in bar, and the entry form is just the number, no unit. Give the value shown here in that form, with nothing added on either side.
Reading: 4.6
